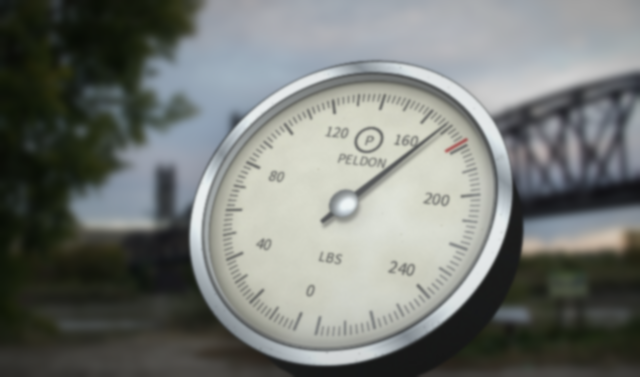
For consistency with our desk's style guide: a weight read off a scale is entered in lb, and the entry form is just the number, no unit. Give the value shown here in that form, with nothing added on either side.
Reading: 170
